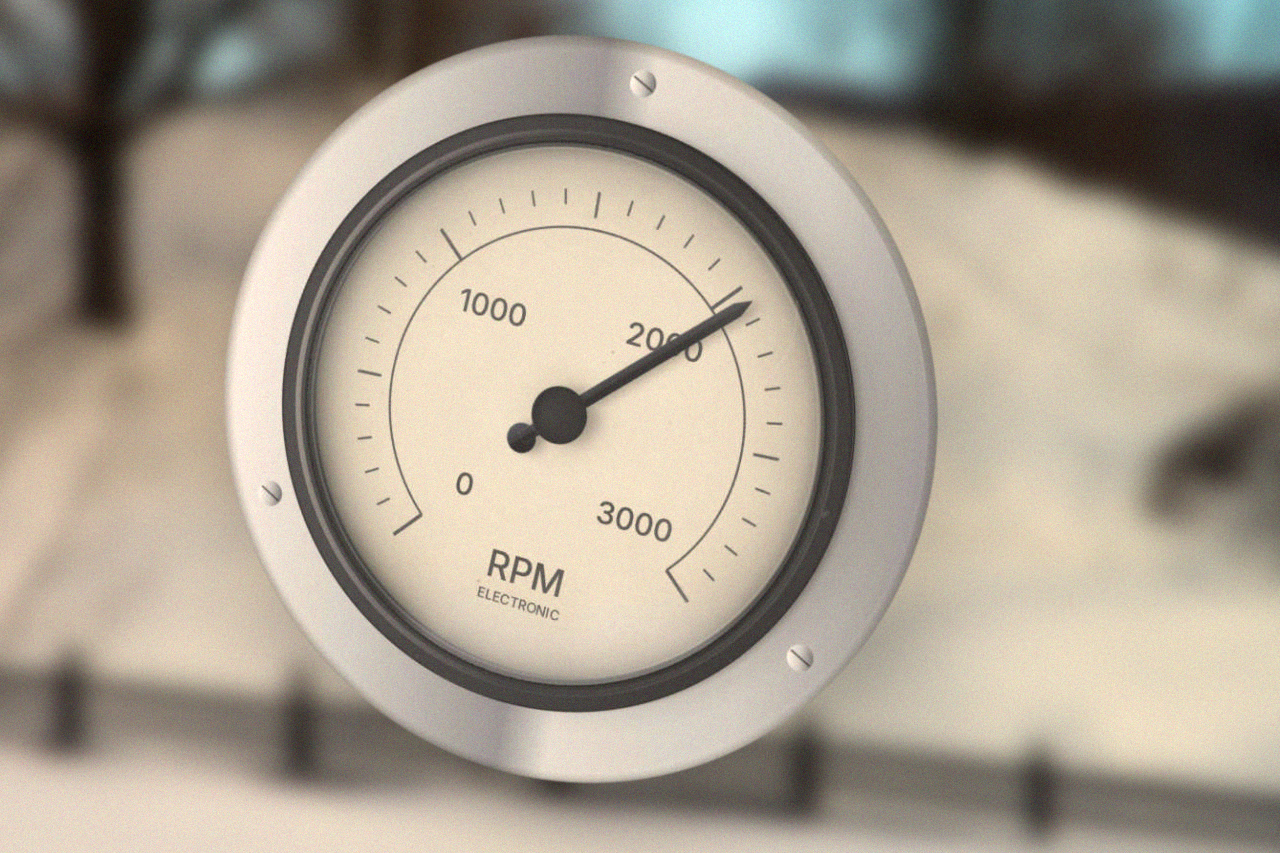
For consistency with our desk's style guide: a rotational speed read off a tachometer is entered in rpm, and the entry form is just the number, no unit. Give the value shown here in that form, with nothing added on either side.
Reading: 2050
